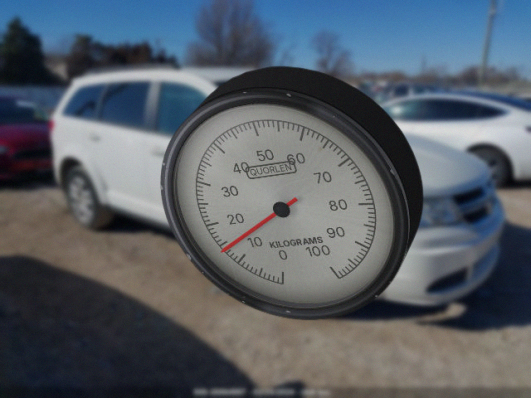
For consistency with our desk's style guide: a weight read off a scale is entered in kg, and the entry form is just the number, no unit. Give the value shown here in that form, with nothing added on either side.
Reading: 14
